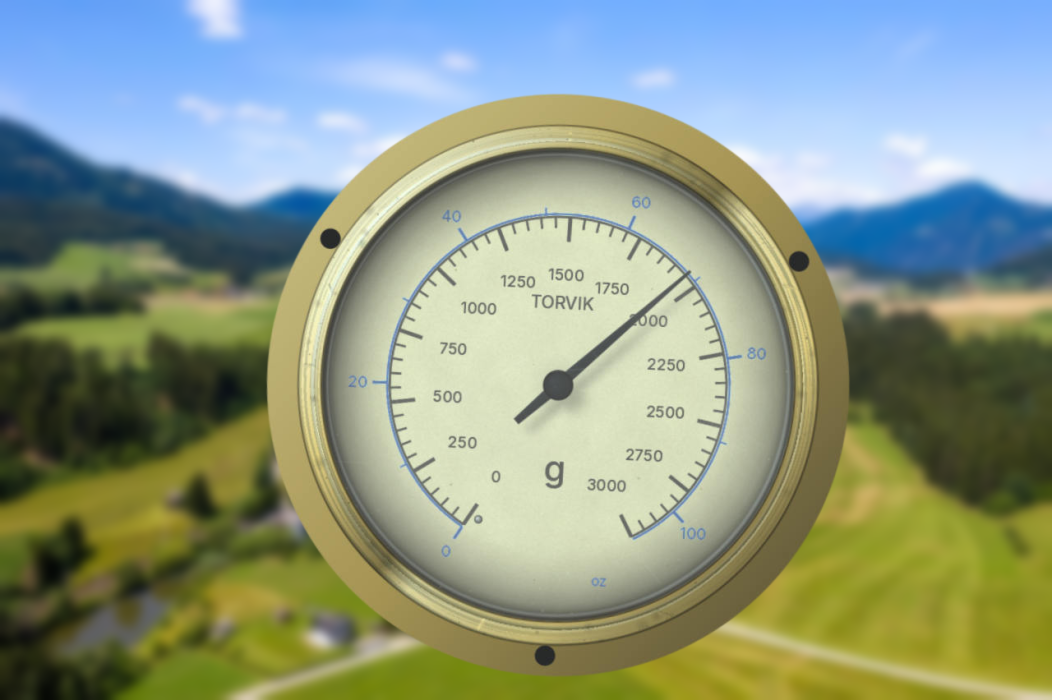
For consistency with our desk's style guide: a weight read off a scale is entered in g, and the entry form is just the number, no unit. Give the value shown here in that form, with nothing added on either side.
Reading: 1950
